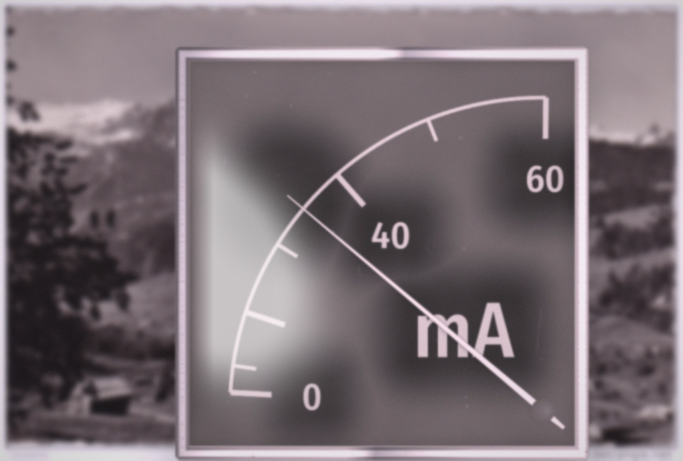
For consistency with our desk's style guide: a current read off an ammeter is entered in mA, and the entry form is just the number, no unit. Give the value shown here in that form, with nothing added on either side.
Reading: 35
